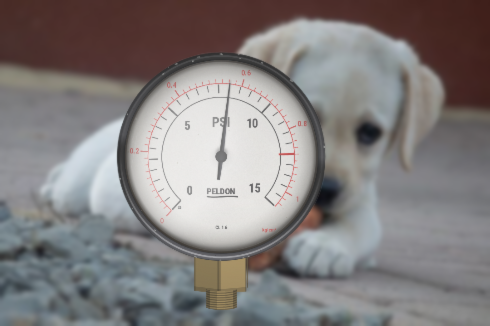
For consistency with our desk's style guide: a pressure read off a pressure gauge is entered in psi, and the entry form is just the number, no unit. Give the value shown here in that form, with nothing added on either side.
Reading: 8
